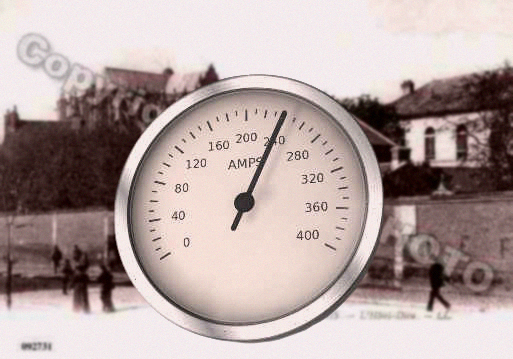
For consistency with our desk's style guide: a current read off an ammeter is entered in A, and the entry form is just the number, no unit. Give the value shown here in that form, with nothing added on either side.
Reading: 240
